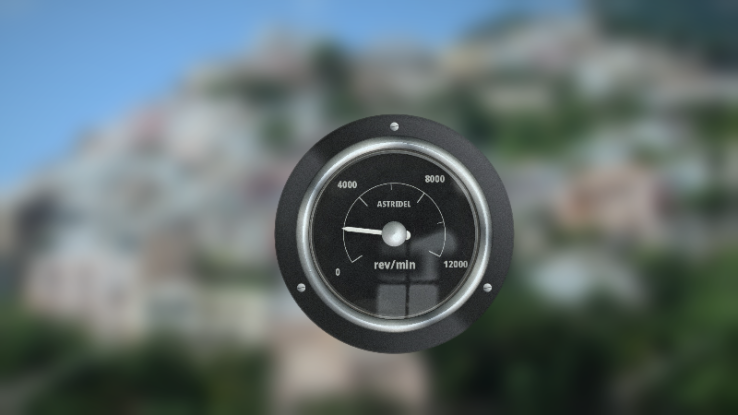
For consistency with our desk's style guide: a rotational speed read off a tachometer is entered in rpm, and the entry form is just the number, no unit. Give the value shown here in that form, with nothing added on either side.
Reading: 2000
